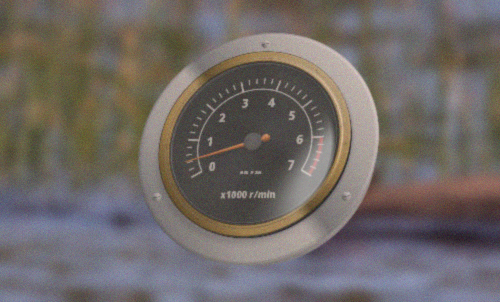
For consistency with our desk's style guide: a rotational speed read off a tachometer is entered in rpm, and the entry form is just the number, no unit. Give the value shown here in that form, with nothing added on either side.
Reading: 400
